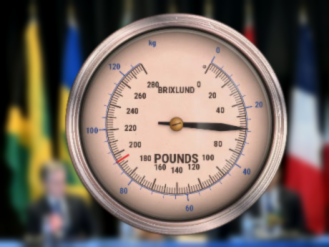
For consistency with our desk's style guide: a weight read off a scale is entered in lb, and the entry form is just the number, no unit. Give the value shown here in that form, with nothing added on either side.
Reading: 60
